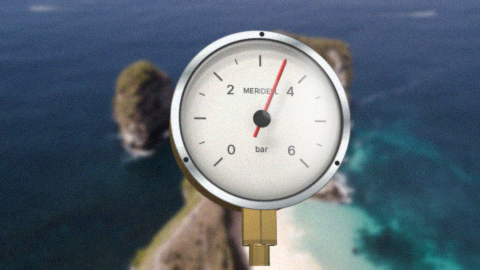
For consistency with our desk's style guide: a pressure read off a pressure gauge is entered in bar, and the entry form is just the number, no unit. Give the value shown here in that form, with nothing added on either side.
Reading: 3.5
